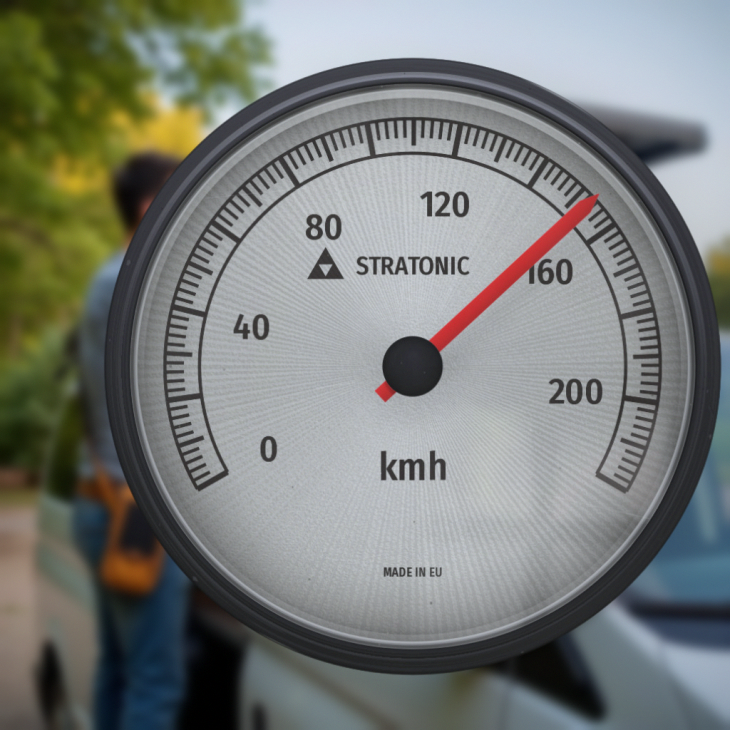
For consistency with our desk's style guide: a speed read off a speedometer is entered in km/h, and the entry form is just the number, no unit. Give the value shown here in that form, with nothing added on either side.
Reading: 153
